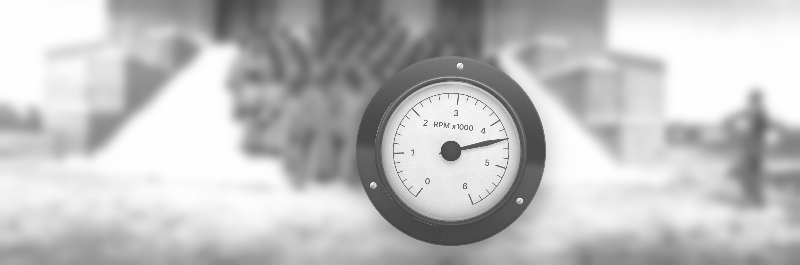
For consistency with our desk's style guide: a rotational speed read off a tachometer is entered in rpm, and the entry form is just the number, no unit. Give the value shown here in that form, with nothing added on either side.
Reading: 4400
